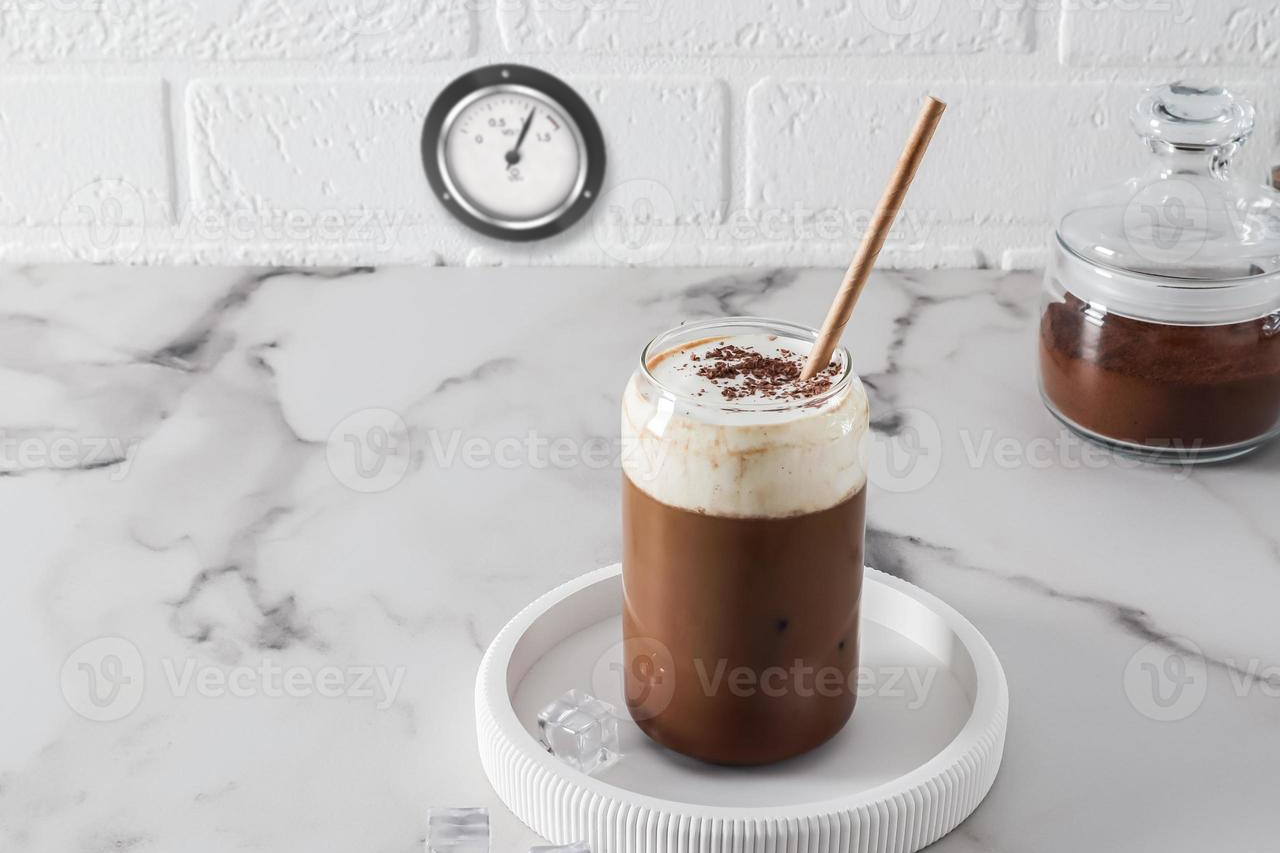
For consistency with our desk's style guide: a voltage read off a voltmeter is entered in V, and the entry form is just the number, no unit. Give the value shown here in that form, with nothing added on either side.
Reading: 1.1
